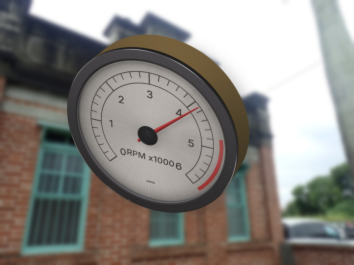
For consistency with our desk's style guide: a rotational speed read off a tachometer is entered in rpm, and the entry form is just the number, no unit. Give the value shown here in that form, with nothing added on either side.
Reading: 4100
